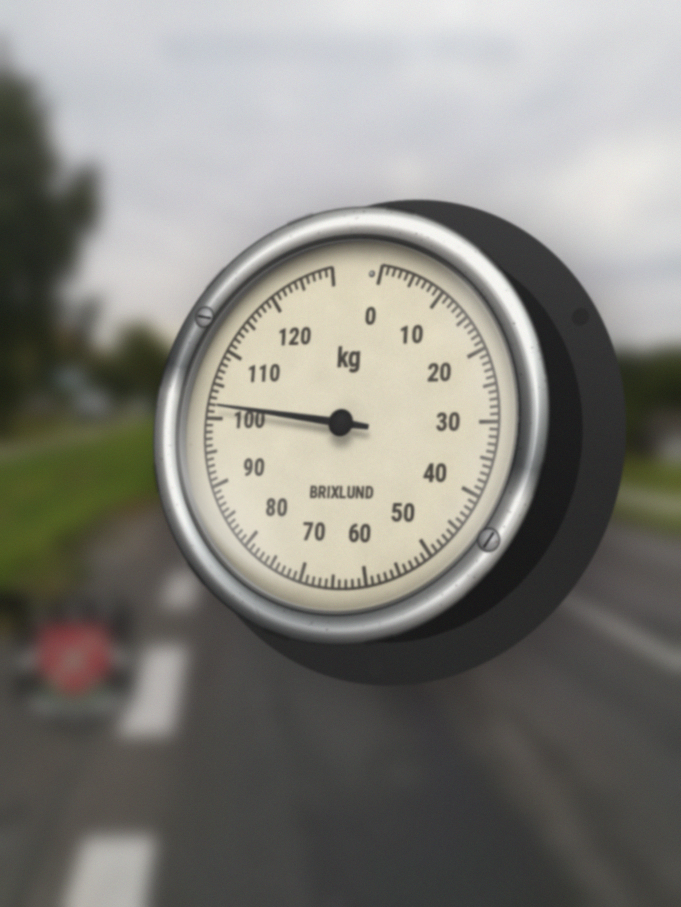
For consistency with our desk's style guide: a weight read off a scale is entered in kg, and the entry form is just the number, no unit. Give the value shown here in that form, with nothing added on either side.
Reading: 102
